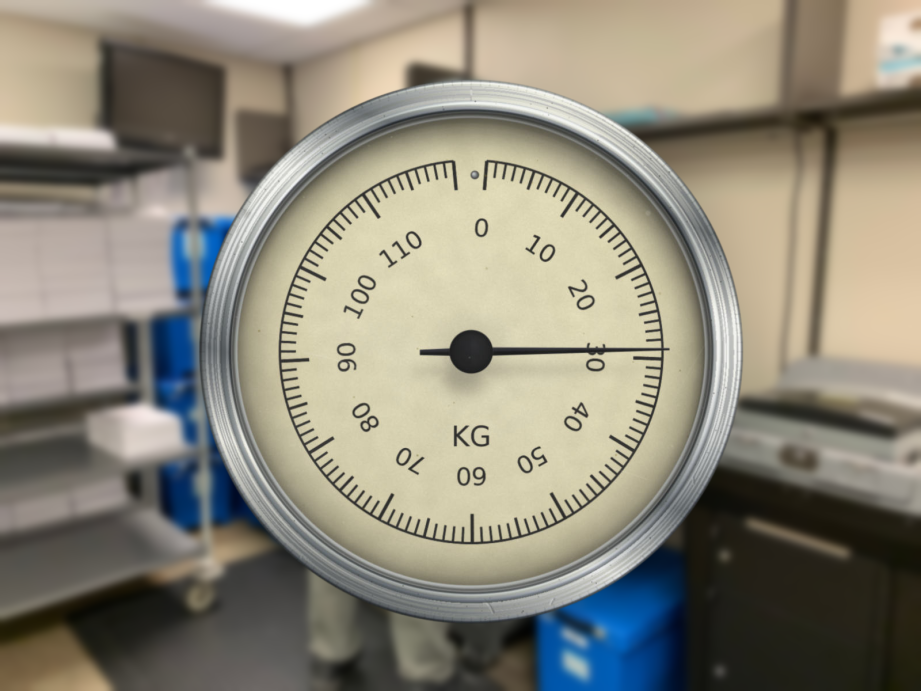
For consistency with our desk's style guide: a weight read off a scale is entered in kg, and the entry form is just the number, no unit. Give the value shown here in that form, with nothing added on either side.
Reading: 29
